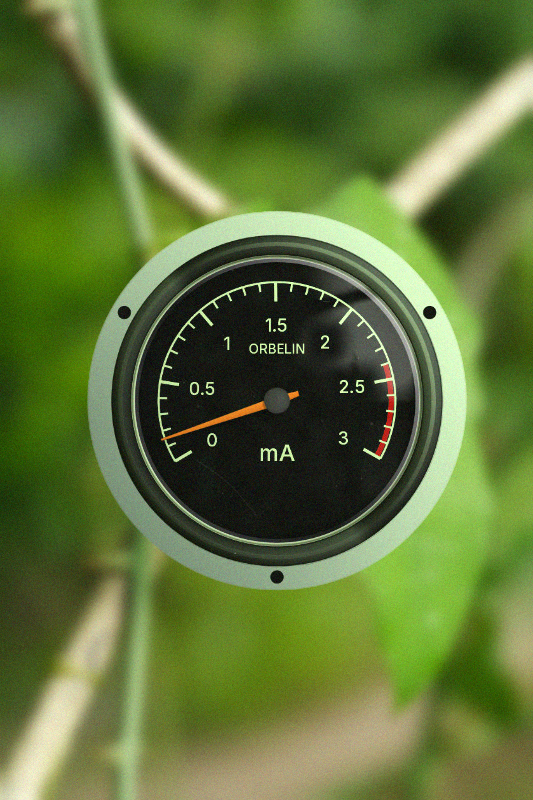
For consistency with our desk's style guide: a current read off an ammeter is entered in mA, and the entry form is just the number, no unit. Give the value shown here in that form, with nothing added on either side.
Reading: 0.15
